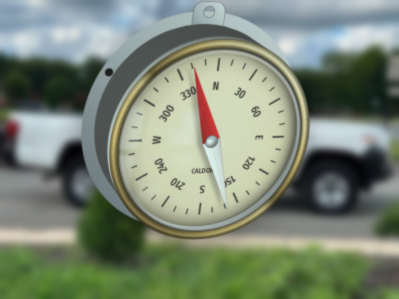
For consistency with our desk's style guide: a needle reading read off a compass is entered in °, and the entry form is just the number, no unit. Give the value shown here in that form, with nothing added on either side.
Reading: 340
